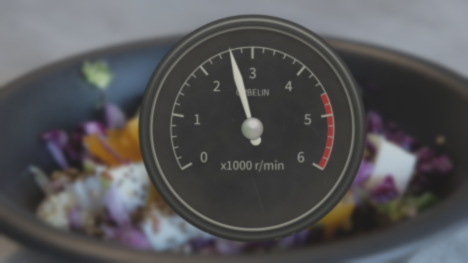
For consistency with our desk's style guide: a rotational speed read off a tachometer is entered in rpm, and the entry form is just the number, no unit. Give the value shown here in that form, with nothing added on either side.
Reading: 2600
